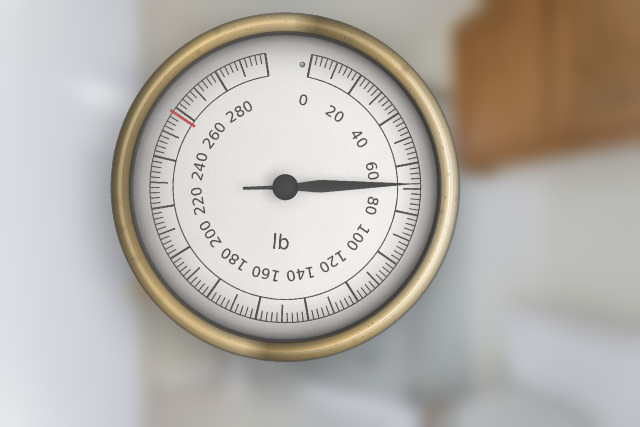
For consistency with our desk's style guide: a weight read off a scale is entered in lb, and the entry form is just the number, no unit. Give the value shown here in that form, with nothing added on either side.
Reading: 68
